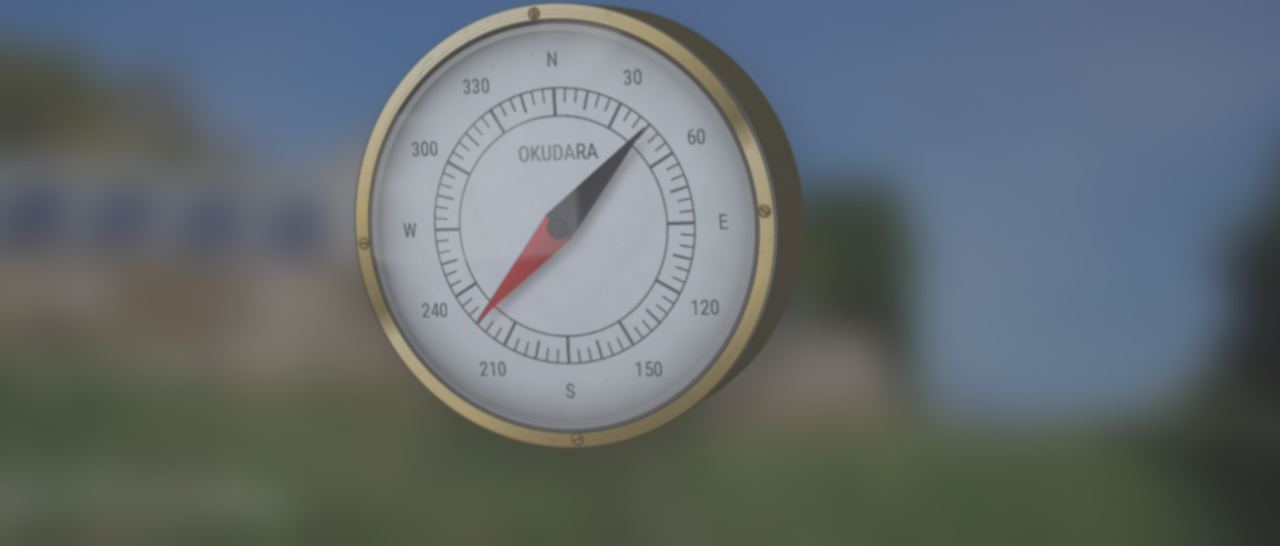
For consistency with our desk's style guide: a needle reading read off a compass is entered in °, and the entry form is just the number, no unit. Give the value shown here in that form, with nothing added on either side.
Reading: 225
